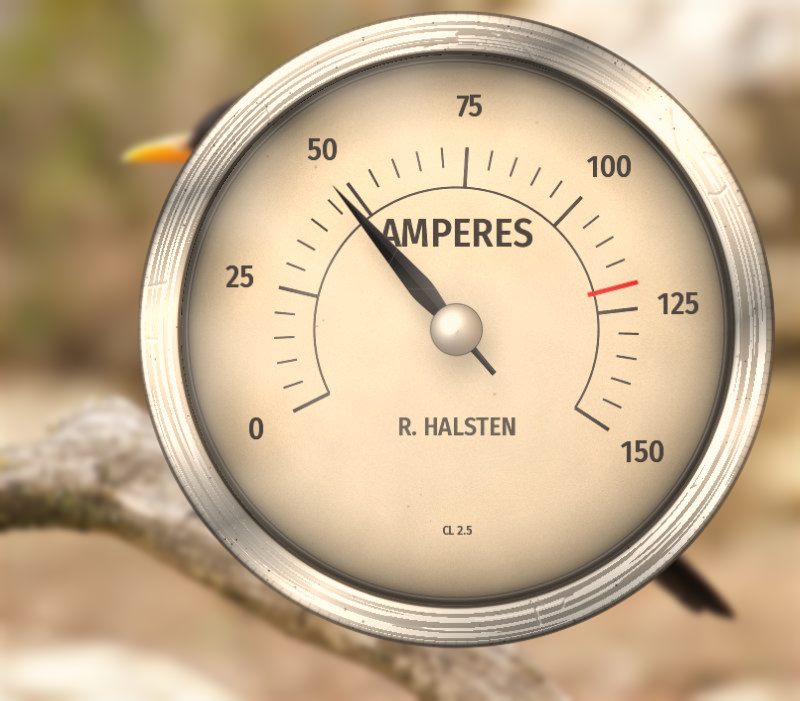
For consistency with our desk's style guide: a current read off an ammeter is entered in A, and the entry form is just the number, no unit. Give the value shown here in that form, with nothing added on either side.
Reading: 47.5
